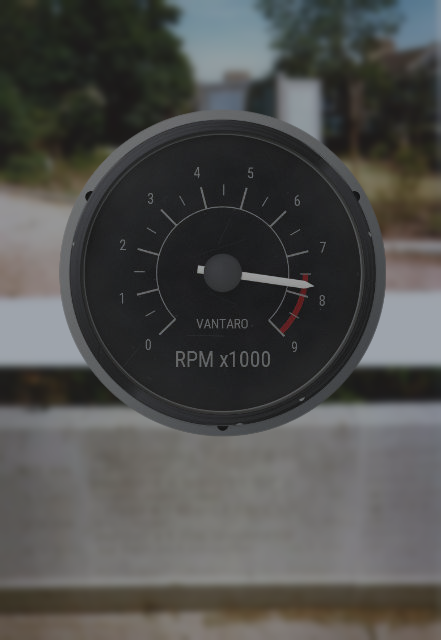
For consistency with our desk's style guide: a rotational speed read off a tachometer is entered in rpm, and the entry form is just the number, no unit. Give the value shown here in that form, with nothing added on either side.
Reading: 7750
